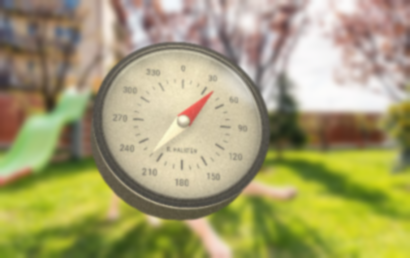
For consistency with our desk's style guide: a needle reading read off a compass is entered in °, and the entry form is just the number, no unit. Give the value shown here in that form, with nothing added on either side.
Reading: 40
